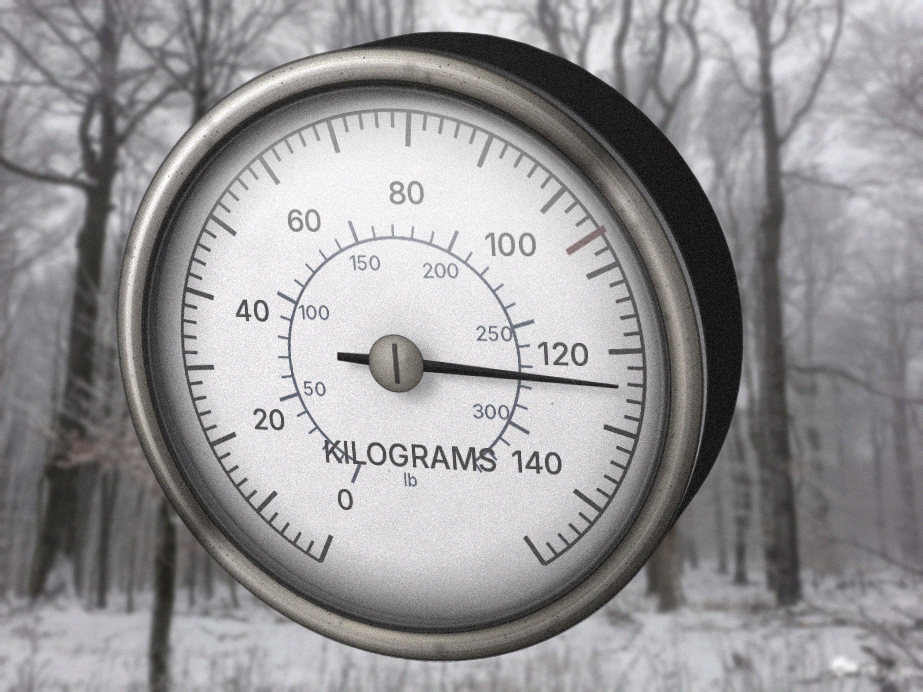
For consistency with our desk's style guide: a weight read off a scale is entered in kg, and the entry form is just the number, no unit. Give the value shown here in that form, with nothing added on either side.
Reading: 124
